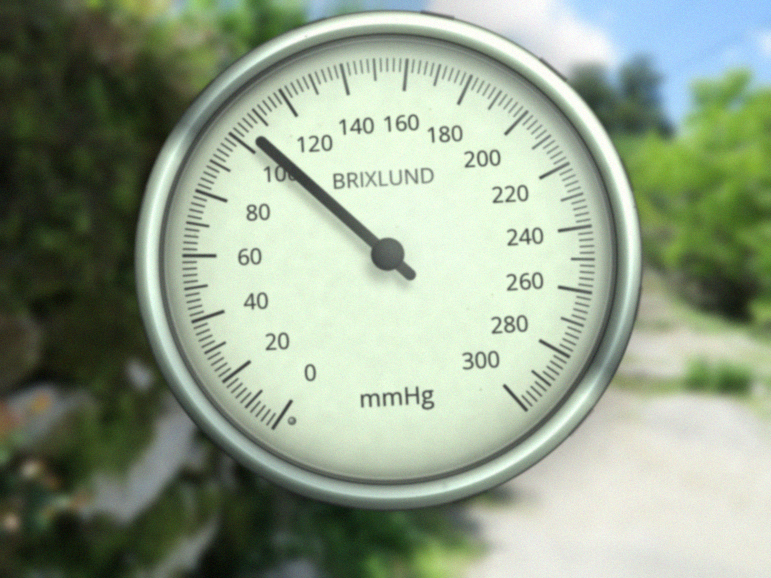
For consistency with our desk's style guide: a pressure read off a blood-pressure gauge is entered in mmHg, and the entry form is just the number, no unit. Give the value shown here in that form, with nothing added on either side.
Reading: 104
